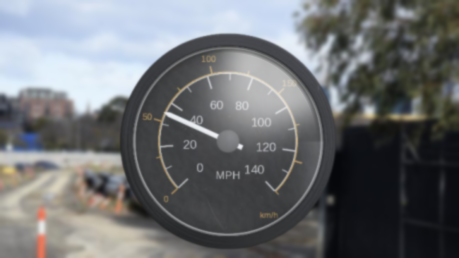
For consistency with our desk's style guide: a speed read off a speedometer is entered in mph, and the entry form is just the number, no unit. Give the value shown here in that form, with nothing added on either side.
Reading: 35
